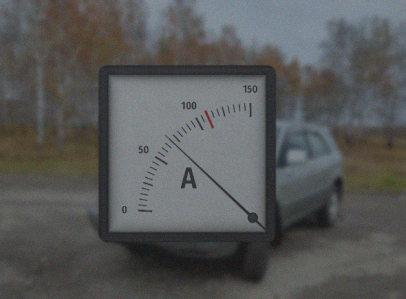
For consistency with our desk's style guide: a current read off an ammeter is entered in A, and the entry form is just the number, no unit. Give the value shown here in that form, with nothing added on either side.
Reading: 70
